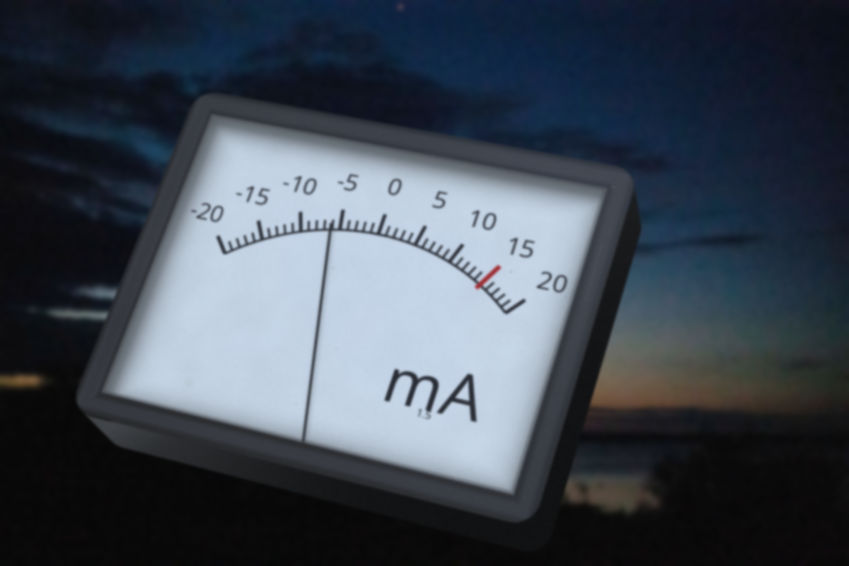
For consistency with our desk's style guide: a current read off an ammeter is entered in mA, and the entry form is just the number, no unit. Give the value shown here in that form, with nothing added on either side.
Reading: -6
